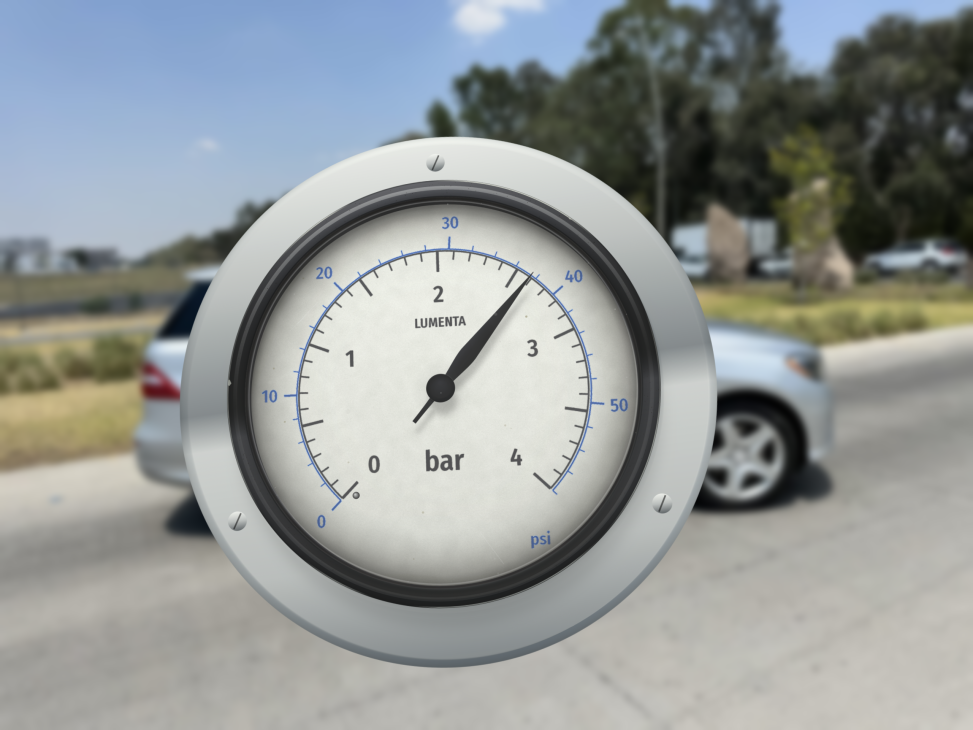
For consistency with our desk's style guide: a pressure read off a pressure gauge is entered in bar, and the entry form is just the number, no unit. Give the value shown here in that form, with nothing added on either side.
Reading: 2.6
